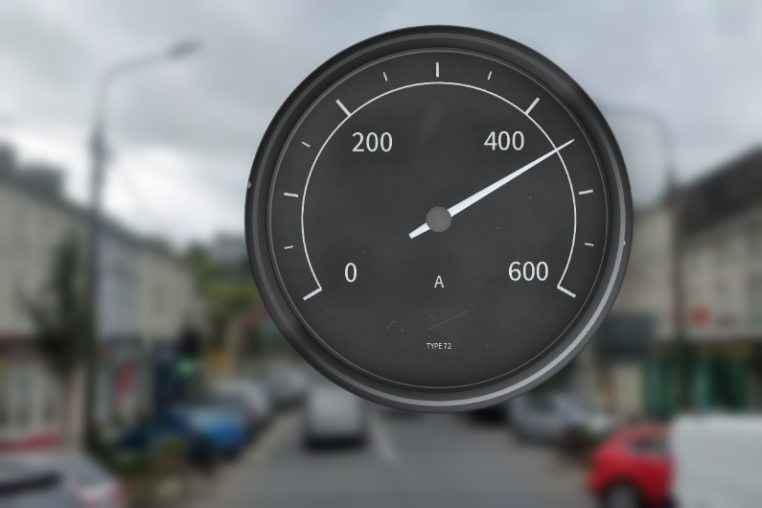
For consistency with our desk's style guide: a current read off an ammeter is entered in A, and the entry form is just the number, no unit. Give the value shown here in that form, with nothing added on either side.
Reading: 450
